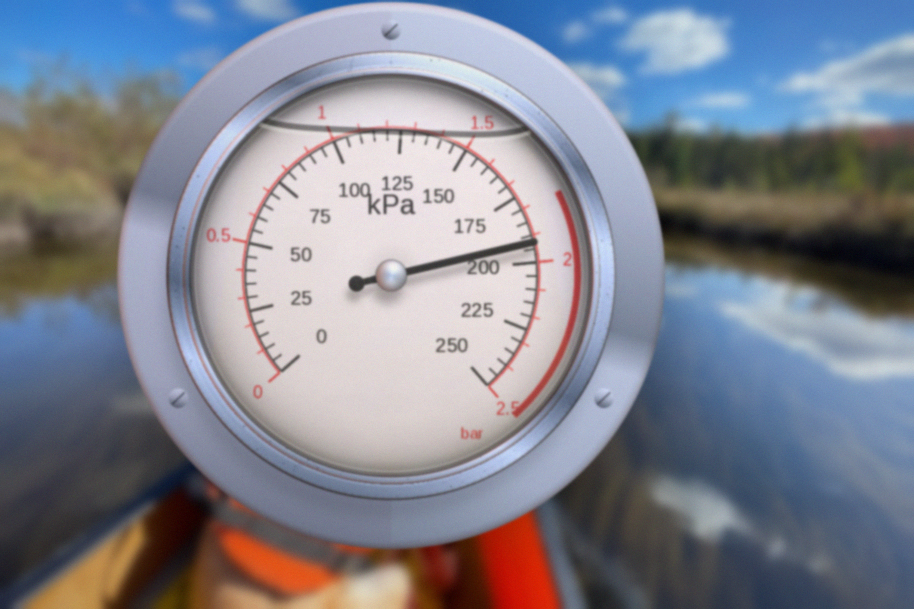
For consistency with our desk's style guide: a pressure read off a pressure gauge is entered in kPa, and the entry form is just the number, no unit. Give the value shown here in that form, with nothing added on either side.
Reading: 192.5
